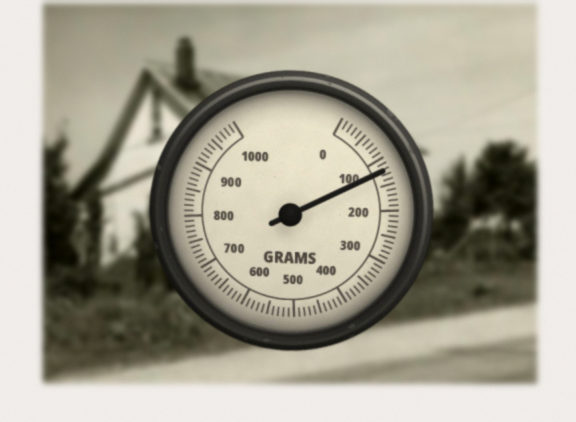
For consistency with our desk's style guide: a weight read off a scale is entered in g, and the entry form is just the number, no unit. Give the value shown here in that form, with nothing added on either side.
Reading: 120
